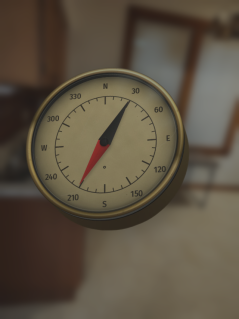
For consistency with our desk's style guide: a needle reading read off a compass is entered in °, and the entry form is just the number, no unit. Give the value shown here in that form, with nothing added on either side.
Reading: 210
